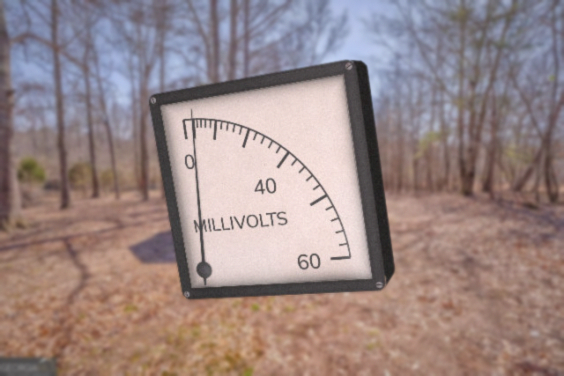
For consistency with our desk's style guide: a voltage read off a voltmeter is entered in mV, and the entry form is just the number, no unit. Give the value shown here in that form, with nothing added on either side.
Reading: 10
